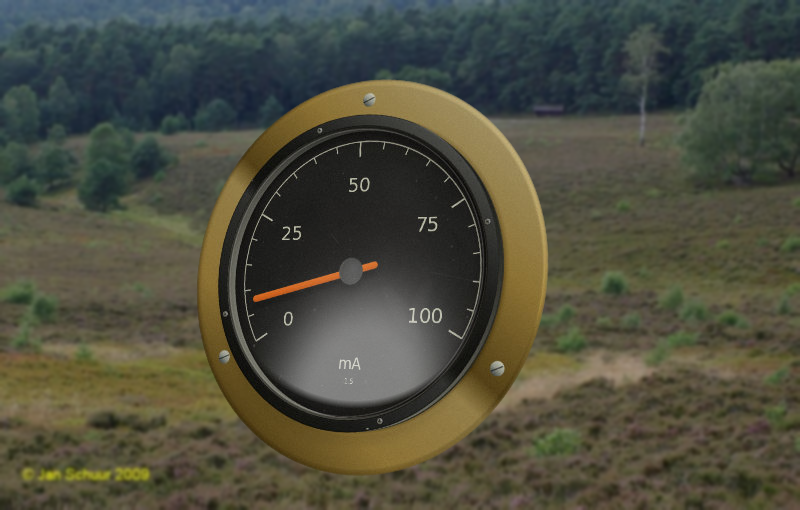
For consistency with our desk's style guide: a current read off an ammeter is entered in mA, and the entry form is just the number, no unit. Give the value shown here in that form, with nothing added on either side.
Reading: 7.5
